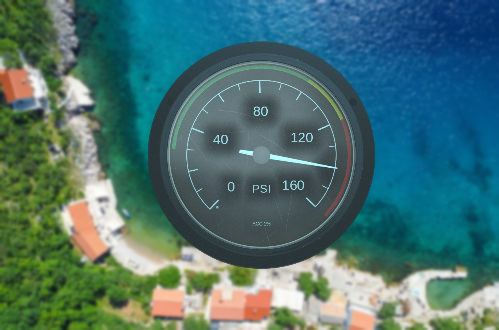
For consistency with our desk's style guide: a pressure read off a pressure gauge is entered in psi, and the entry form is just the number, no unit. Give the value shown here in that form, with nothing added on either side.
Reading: 140
